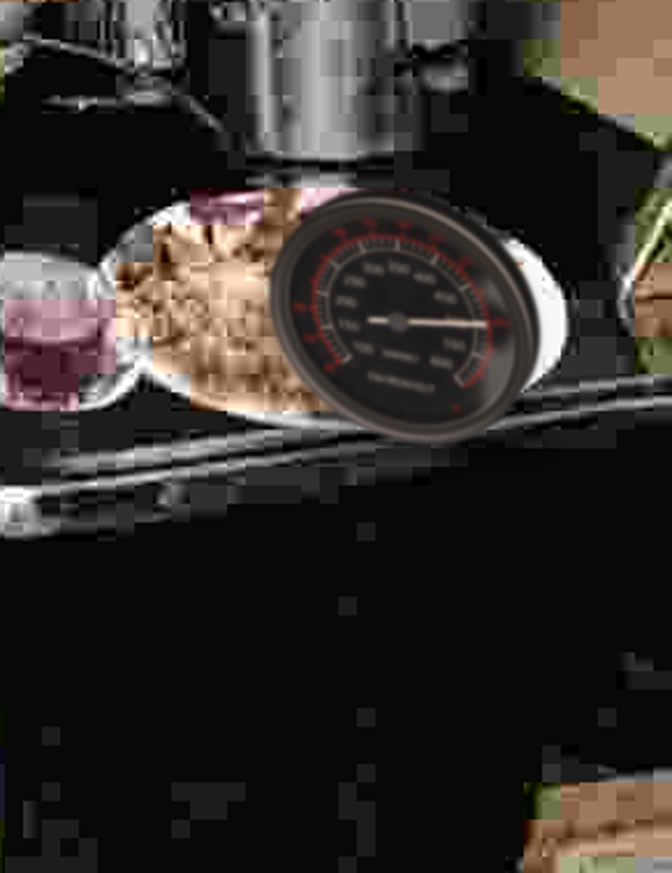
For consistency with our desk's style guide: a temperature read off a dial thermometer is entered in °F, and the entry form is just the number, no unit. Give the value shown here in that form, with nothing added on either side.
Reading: 500
